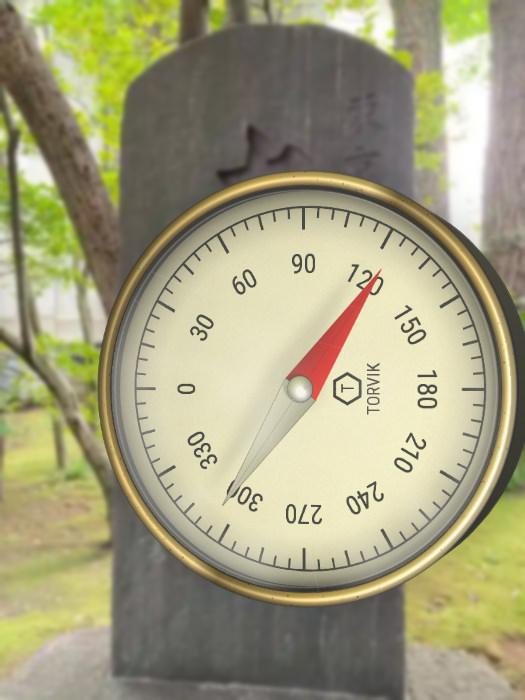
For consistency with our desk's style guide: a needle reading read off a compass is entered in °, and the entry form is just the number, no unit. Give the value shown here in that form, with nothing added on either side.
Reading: 125
